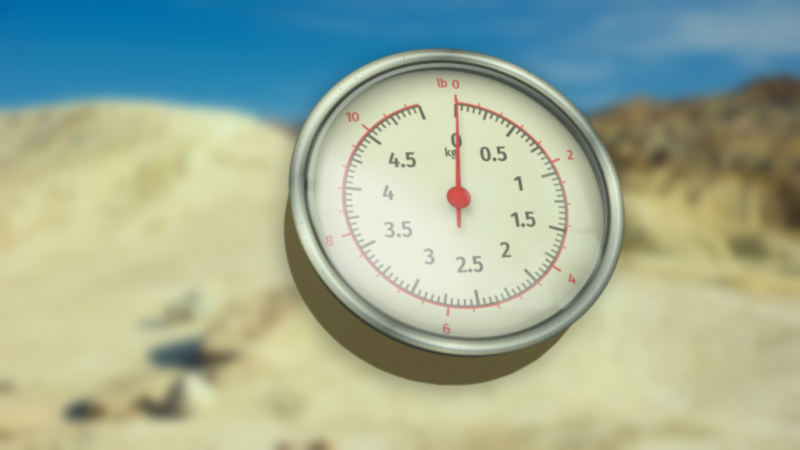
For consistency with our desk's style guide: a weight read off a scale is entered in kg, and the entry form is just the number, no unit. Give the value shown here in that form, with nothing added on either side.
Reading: 0
